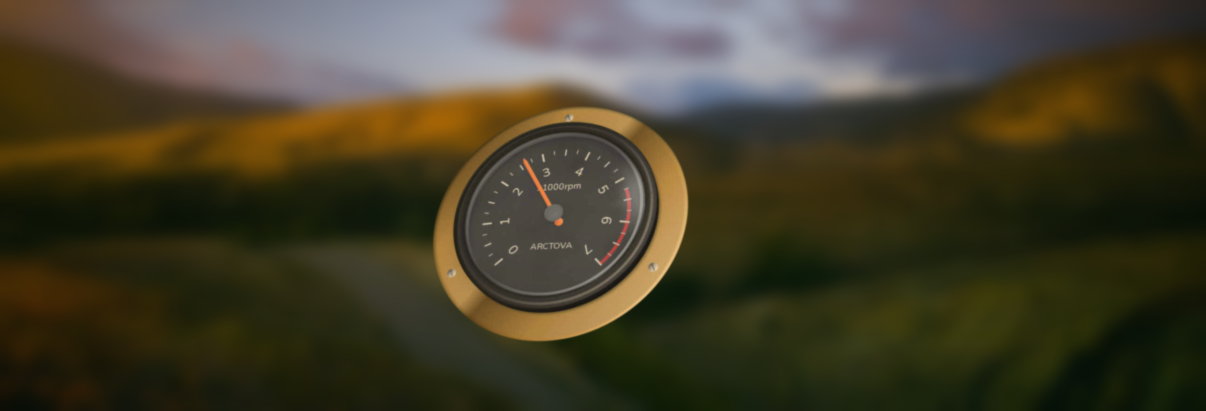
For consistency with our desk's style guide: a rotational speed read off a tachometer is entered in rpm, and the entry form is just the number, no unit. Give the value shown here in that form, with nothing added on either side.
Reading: 2625
